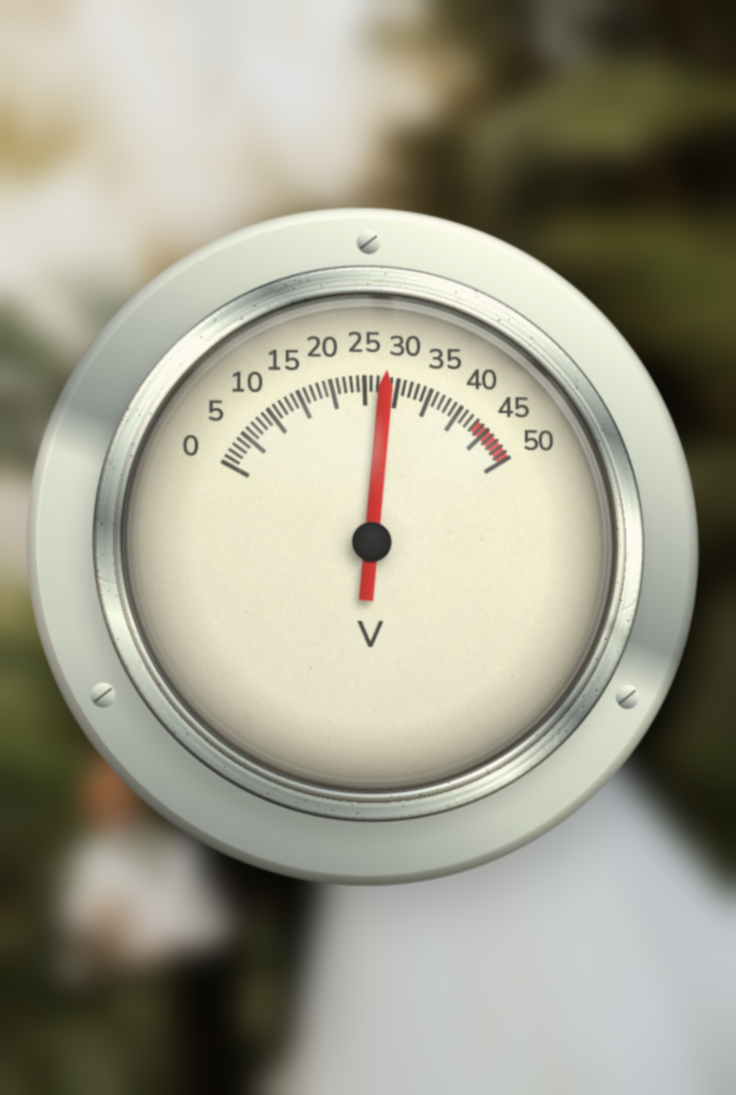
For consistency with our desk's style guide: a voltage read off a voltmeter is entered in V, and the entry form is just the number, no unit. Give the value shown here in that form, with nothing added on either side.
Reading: 28
